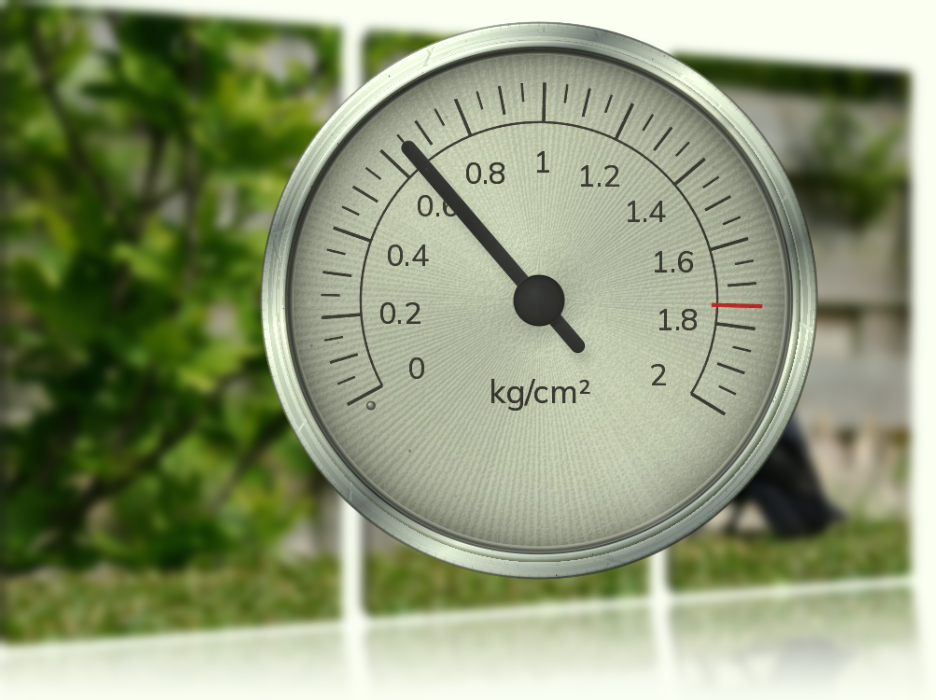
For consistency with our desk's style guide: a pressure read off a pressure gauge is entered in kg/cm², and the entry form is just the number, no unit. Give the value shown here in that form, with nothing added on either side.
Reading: 0.65
